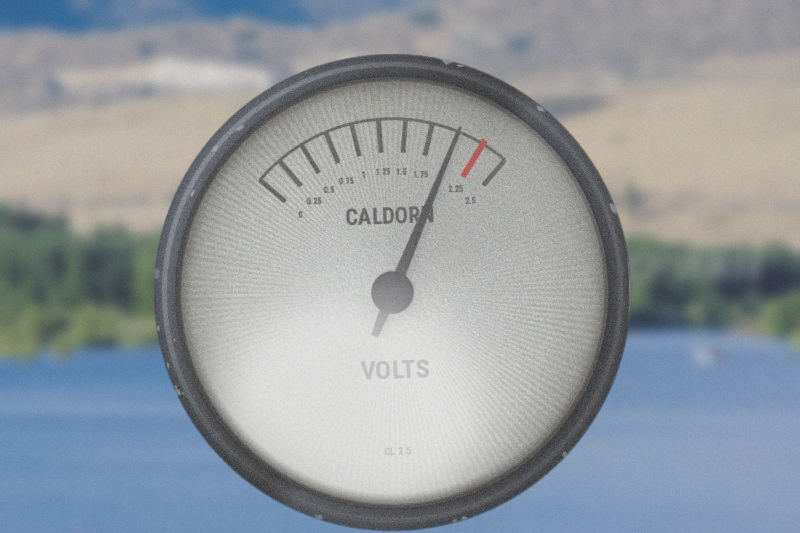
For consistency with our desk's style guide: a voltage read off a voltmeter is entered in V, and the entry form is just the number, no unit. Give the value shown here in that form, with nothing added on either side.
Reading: 2
